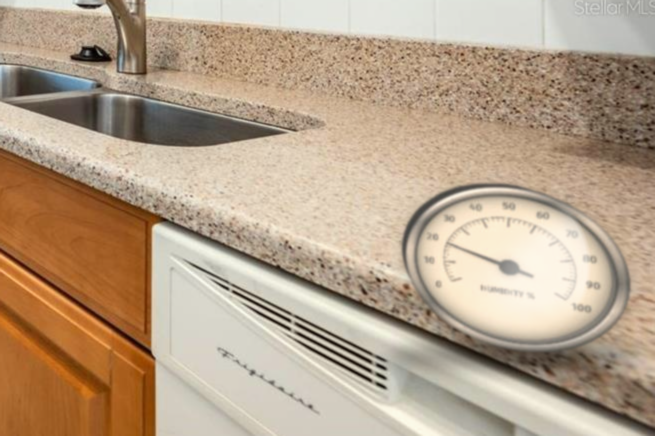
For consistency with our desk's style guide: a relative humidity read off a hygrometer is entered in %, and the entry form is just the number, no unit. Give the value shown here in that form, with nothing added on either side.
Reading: 20
